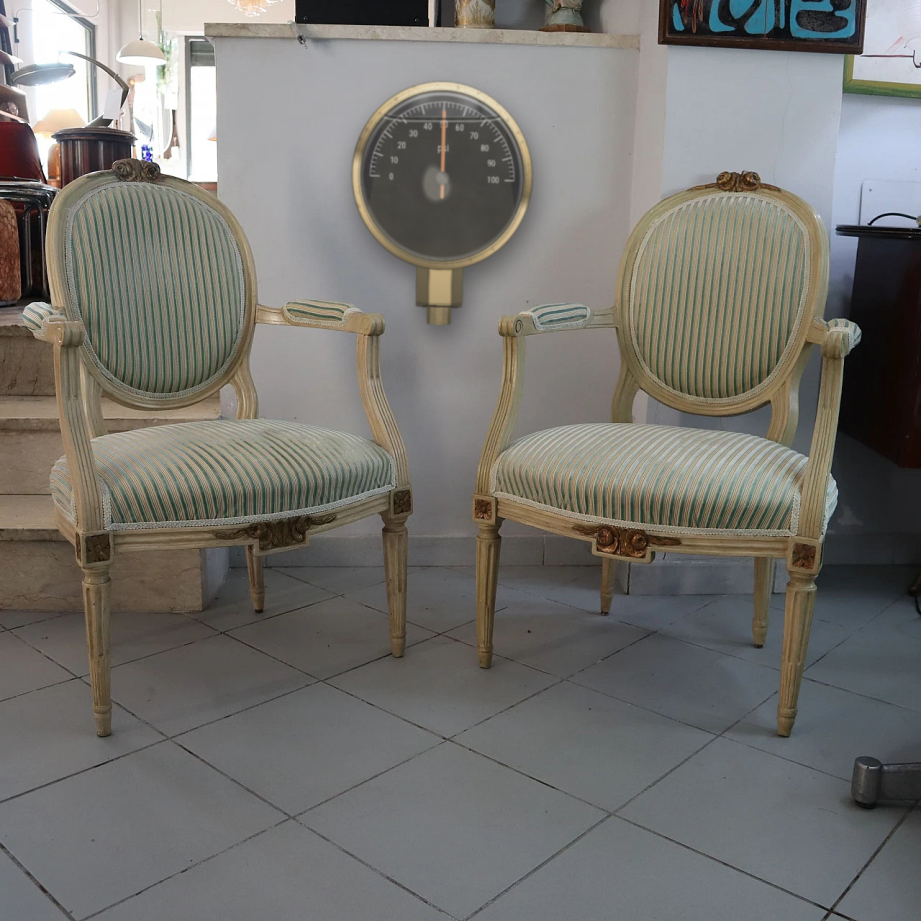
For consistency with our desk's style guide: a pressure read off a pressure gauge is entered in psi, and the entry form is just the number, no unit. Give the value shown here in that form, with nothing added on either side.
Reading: 50
